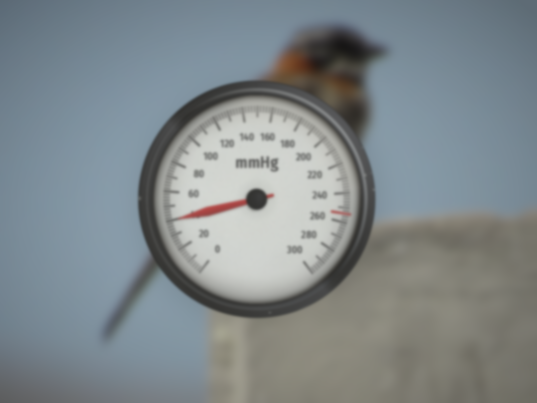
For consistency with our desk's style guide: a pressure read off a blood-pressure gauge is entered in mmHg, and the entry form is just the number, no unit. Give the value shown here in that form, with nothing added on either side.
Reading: 40
